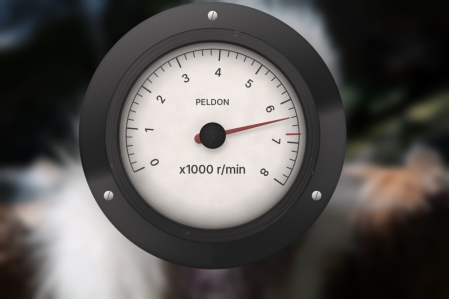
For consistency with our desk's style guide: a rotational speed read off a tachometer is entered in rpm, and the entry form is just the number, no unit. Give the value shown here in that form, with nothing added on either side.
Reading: 6400
